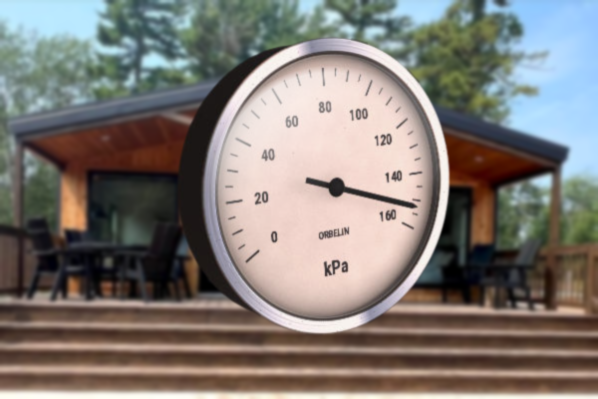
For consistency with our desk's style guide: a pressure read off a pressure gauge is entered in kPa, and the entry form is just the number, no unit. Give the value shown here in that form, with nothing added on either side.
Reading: 152.5
